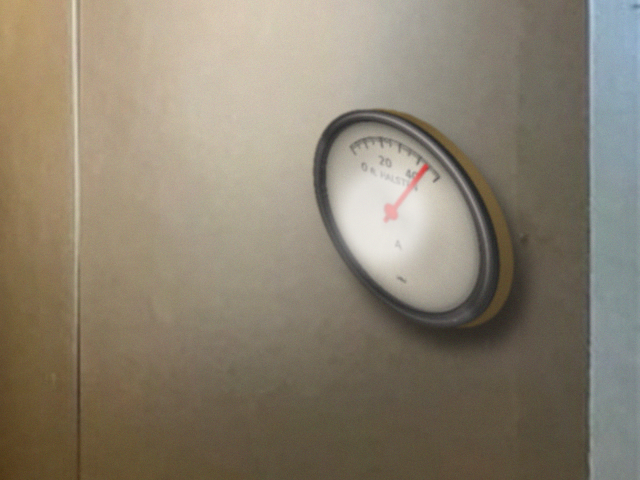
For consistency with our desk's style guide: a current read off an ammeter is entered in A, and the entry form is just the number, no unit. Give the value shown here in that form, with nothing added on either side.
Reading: 45
